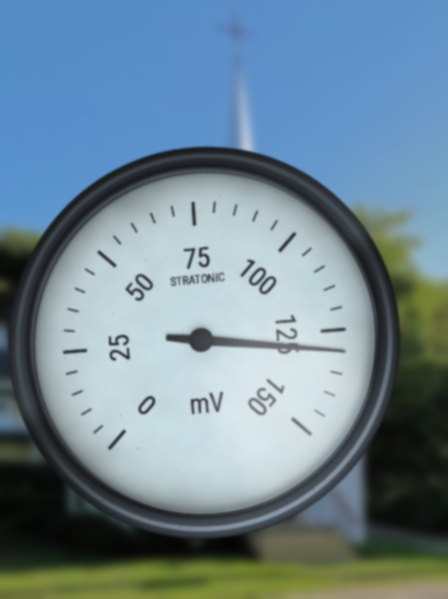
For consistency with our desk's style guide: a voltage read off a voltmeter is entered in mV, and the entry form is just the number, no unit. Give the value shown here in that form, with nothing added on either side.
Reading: 130
